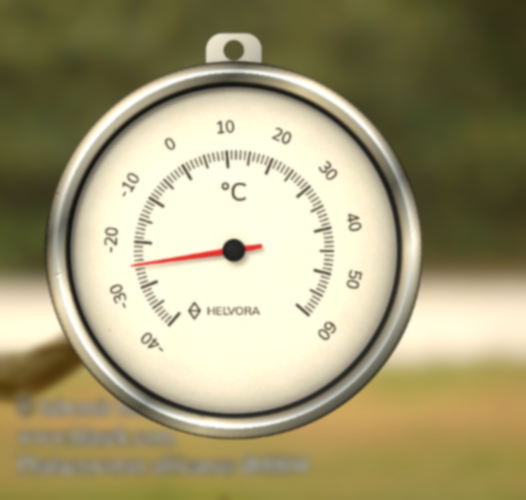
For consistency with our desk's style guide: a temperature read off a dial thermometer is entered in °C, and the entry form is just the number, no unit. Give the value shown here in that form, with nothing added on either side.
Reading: -25
